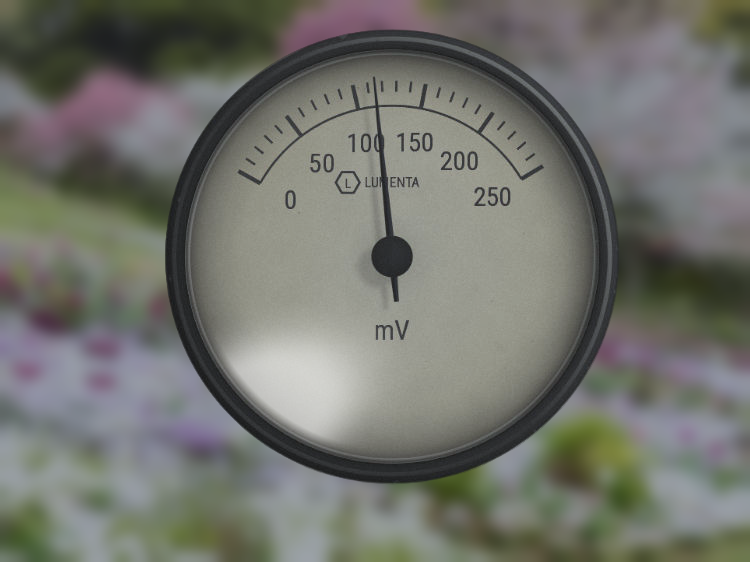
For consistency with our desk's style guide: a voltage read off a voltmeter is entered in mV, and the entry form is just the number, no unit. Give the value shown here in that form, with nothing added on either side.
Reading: 115
